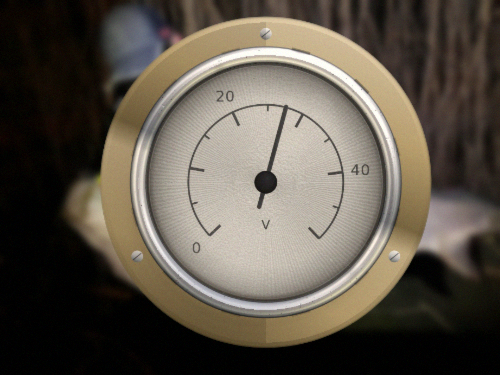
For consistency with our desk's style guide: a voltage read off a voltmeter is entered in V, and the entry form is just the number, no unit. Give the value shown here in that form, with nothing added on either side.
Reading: 27.5
